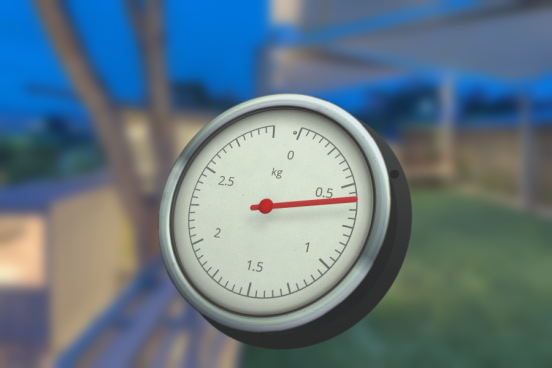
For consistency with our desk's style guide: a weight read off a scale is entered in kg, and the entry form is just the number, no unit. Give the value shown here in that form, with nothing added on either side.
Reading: 0.6
